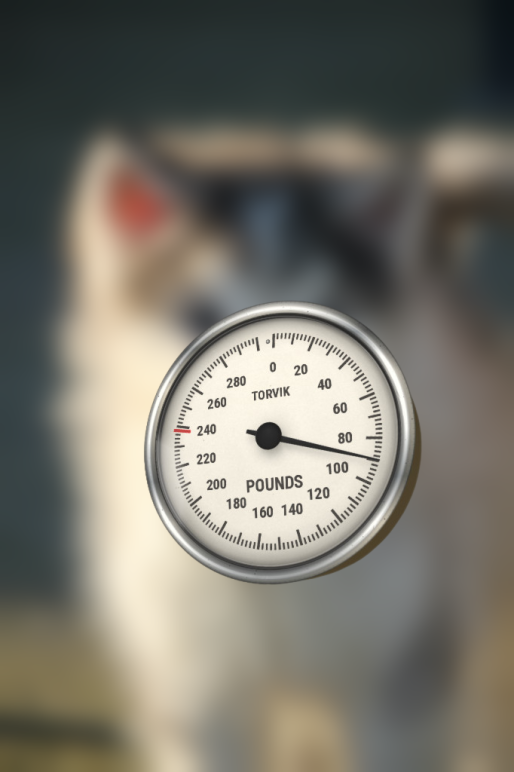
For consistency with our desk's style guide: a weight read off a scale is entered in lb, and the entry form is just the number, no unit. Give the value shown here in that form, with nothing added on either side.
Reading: 90
